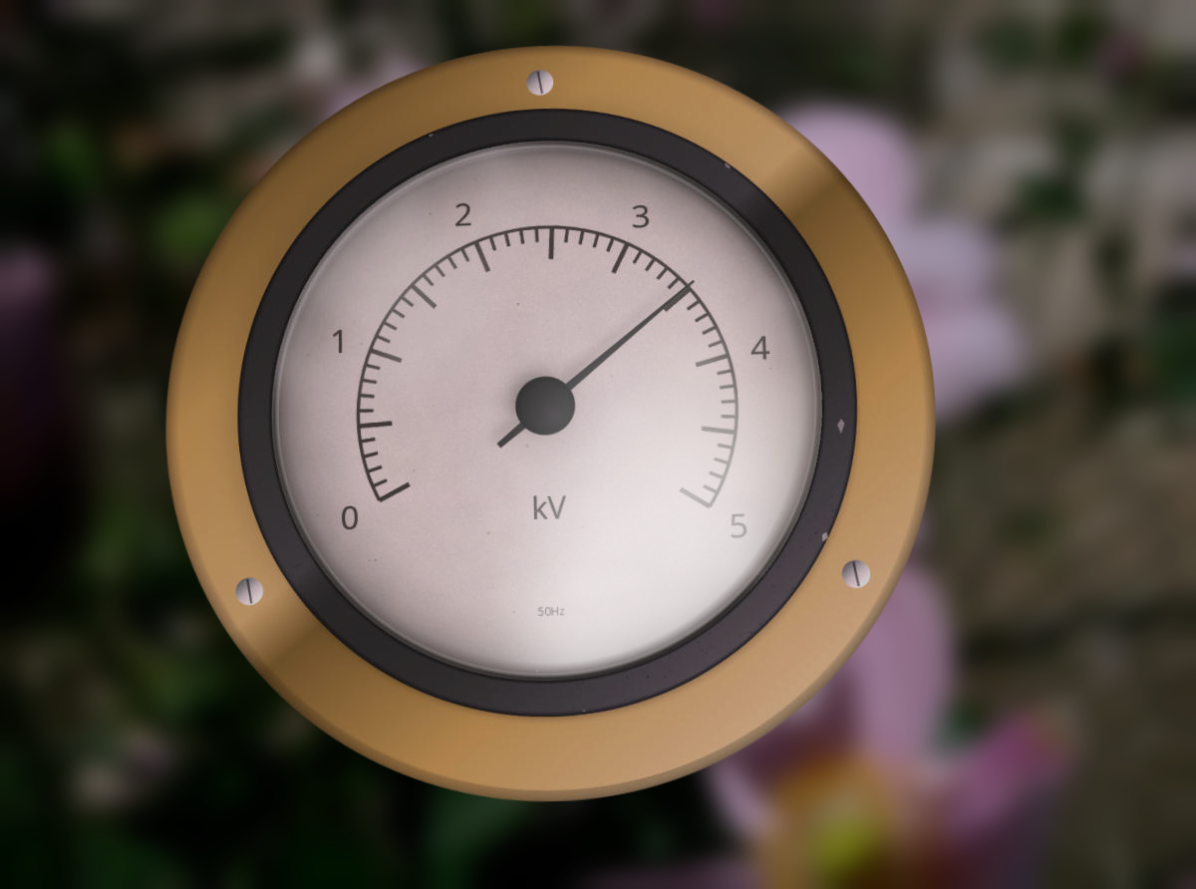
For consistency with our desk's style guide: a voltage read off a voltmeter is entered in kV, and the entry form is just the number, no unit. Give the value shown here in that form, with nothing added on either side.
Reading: 3.5
